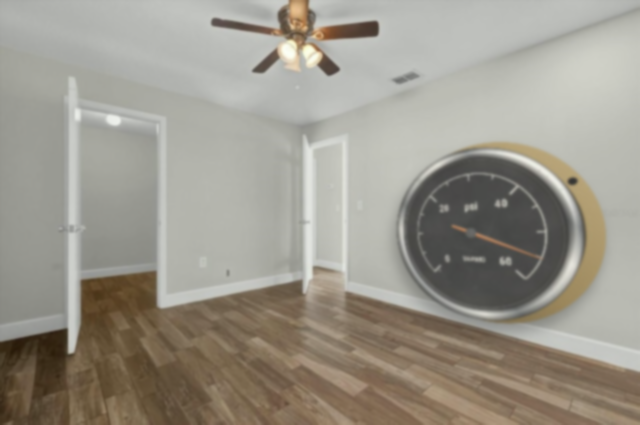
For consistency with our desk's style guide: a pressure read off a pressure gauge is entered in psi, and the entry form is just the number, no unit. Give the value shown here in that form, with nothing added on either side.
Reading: 55
